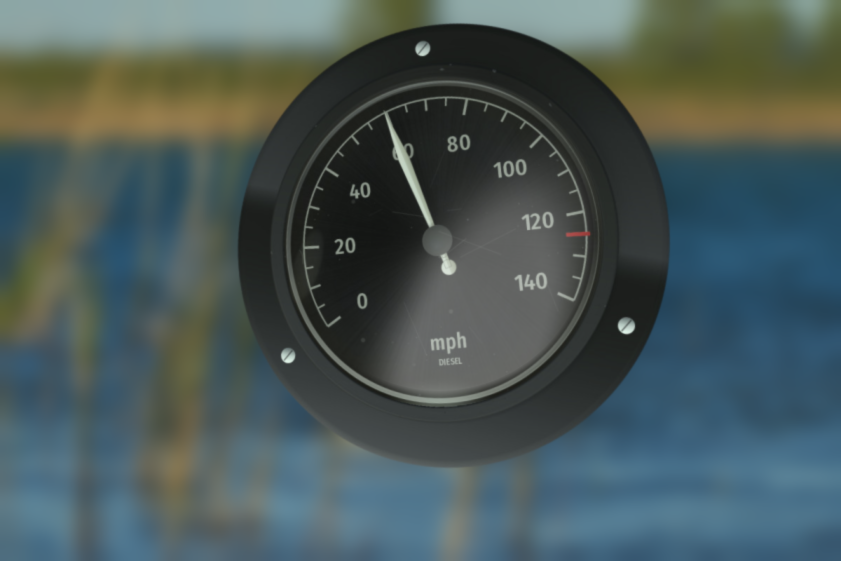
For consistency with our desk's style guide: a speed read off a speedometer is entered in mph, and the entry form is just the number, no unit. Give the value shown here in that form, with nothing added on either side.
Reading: 60
